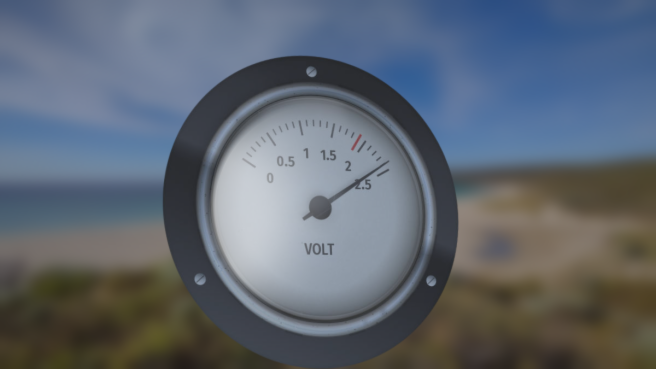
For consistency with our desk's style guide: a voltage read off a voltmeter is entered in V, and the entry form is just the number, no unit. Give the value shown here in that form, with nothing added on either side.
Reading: 2.4
